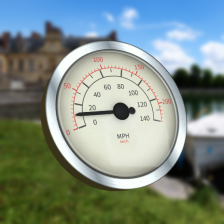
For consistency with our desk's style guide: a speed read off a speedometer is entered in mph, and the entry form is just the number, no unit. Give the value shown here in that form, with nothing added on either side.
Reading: 10
